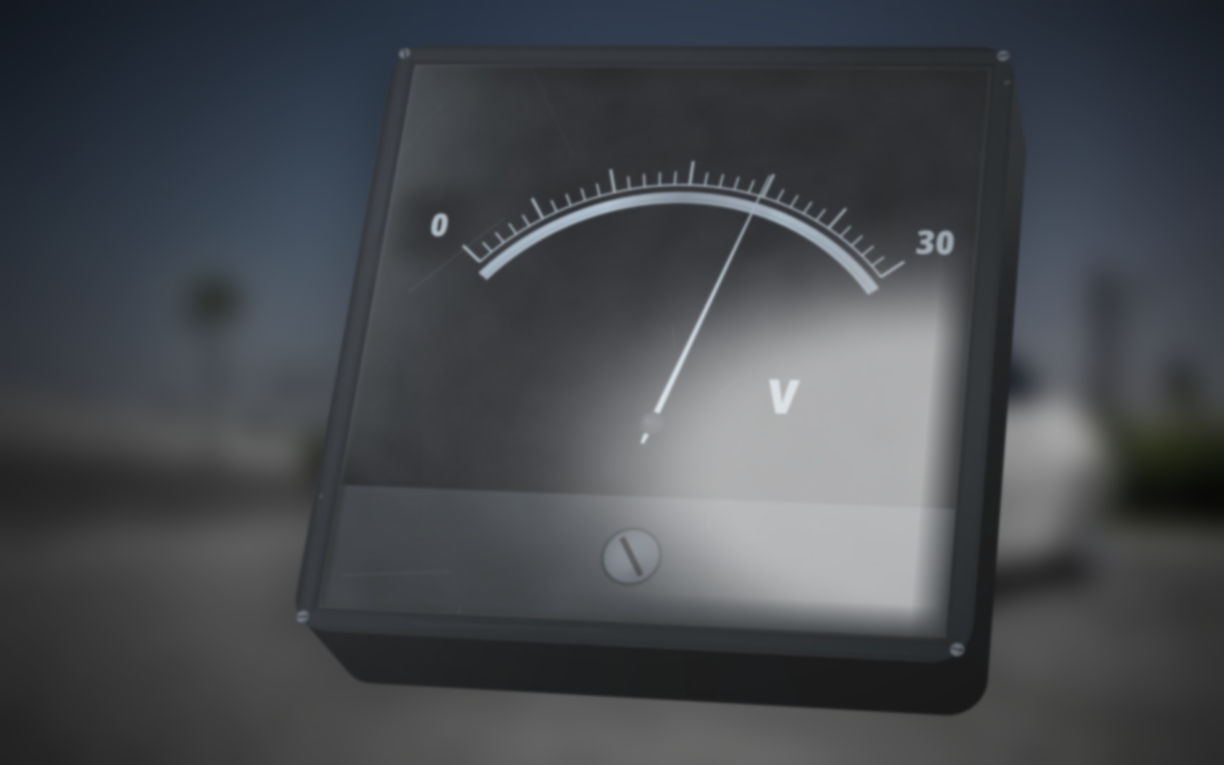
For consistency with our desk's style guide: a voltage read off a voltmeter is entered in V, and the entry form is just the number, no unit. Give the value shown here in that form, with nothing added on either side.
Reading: 20
